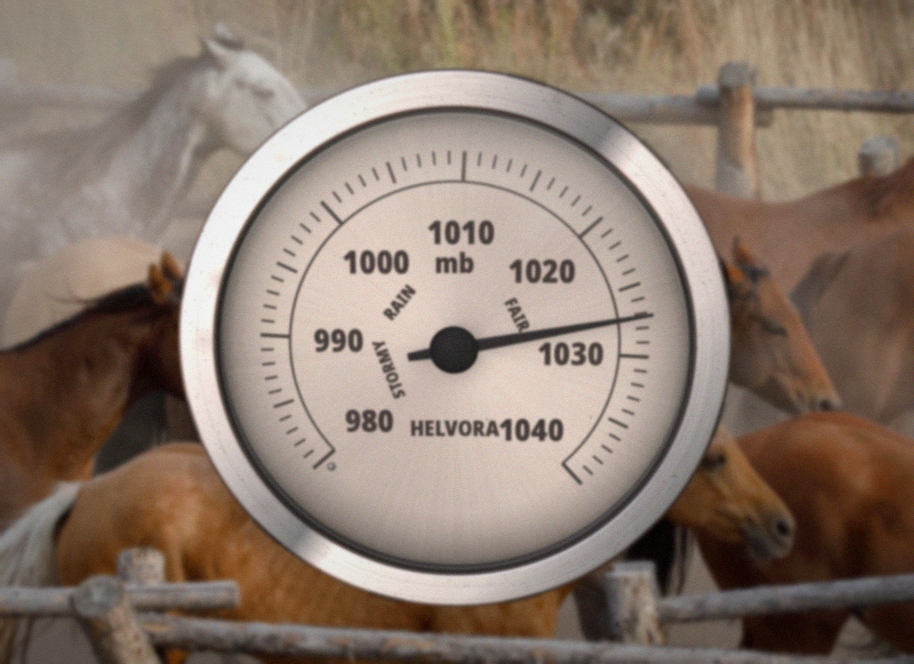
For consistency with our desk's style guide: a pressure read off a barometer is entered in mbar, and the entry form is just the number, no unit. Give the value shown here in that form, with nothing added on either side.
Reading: 1027
